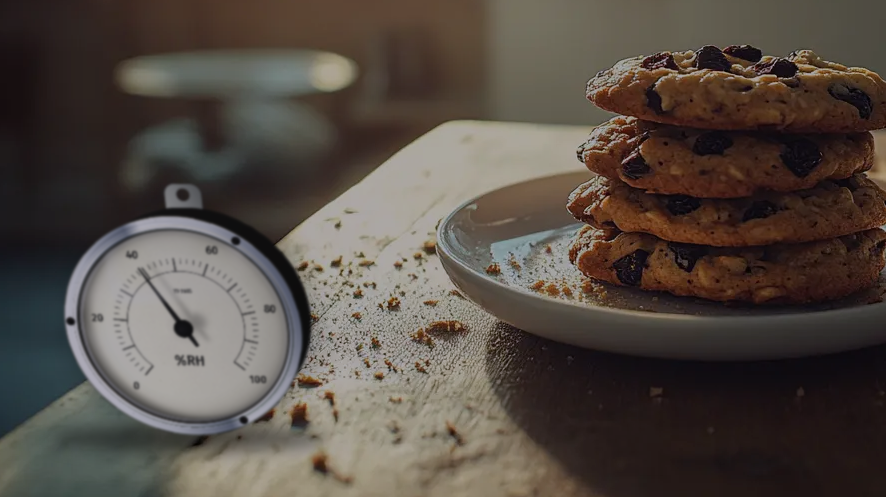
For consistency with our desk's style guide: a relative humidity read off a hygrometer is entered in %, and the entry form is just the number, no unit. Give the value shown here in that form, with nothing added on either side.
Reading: 40
